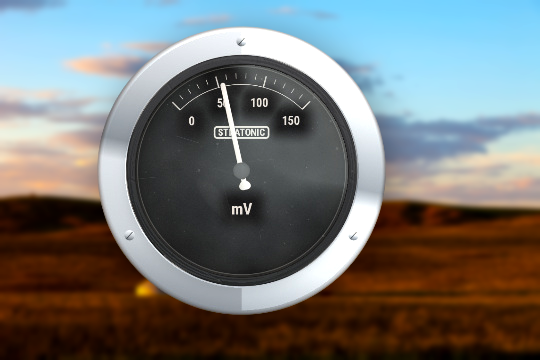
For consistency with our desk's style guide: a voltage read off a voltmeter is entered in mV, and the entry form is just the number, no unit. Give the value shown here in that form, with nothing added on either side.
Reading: 55
